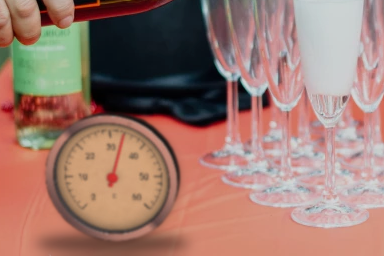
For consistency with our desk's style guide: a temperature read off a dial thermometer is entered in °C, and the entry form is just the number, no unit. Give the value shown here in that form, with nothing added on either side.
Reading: 34
